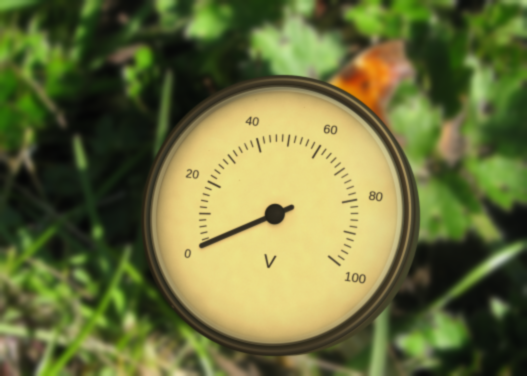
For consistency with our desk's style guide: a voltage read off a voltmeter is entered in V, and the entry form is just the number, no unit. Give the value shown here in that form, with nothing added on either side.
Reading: 0
